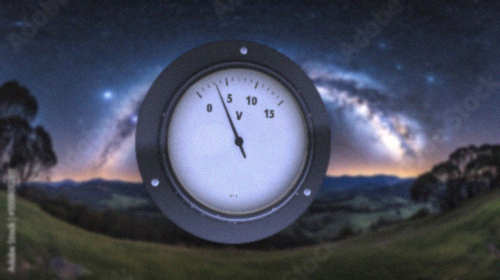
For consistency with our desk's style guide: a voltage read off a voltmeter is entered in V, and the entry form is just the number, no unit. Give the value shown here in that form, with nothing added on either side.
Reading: 3
